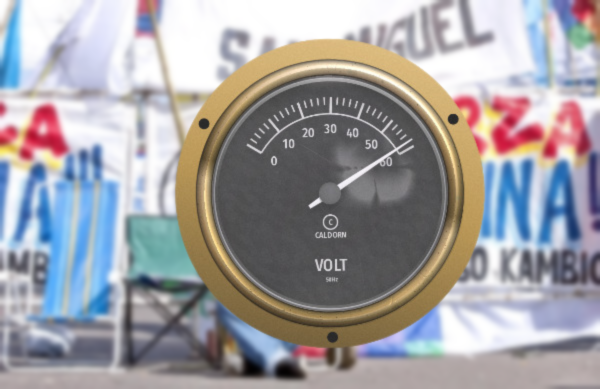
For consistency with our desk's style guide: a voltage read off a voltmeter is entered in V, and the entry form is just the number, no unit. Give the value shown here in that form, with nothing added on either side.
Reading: 58
